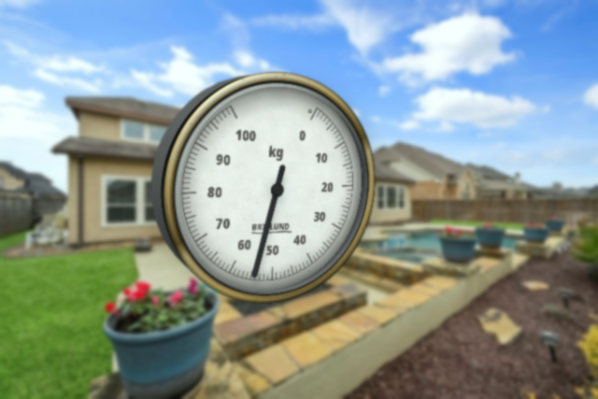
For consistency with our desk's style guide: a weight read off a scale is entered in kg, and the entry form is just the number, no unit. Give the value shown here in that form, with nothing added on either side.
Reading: 55
